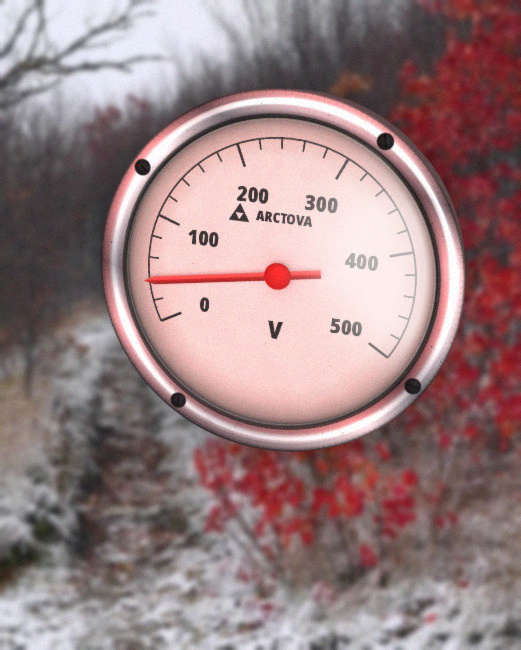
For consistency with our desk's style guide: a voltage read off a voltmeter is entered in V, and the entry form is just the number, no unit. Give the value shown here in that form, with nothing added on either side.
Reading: 40
